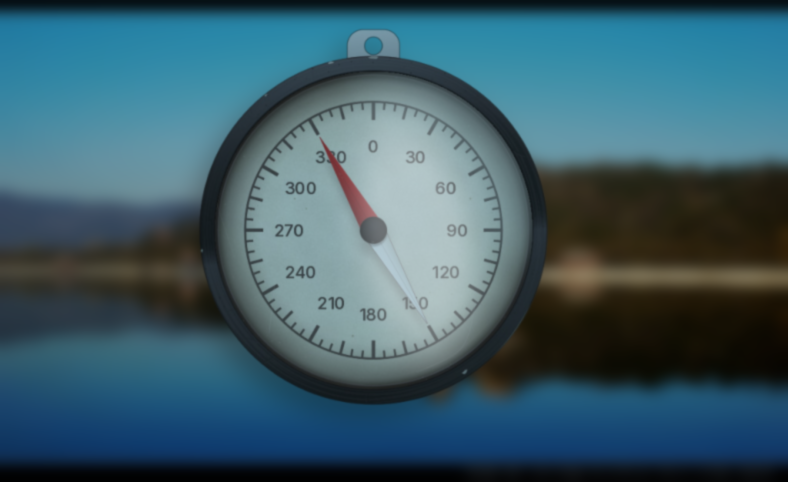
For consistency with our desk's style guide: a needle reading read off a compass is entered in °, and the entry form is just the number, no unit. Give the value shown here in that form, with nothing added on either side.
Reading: 330
